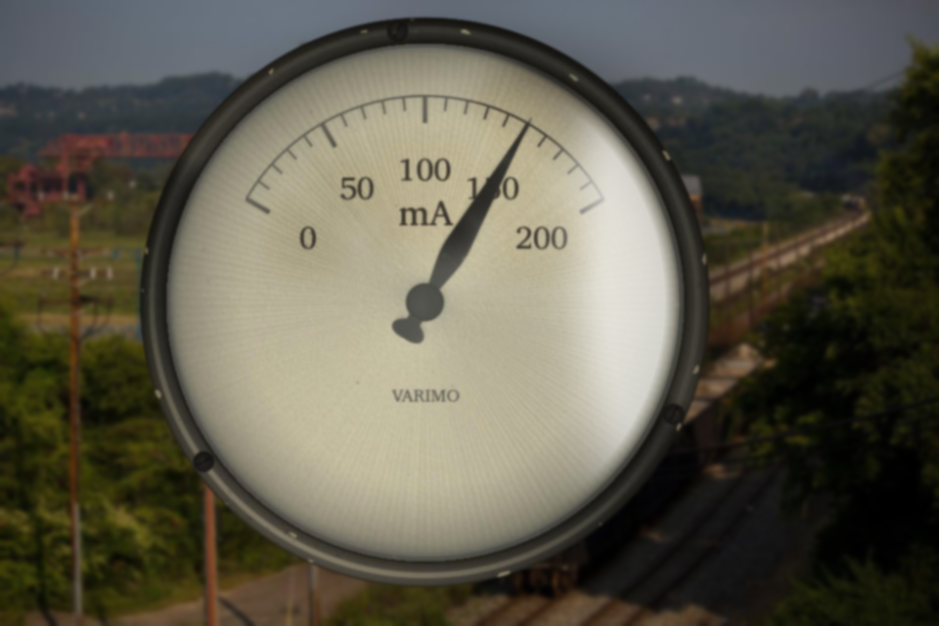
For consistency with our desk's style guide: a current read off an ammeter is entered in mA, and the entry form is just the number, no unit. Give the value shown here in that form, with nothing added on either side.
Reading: 150
